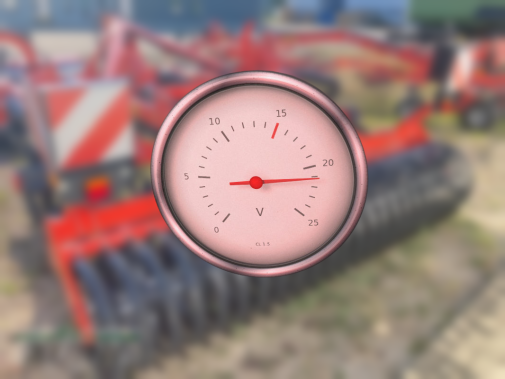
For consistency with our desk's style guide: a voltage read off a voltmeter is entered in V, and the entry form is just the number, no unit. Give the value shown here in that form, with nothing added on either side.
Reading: 21
